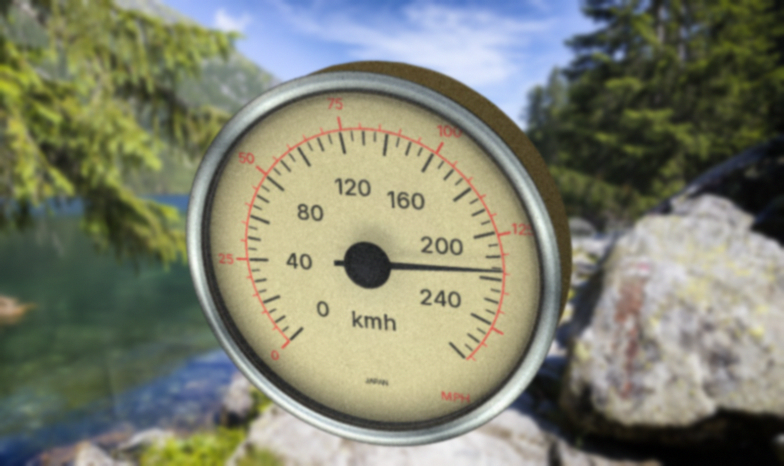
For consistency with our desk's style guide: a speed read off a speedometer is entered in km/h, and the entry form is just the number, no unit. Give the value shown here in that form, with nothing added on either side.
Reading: 215
